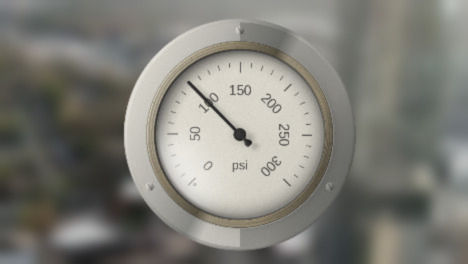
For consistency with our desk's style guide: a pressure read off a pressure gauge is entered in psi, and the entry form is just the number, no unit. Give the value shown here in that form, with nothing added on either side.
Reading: 100
